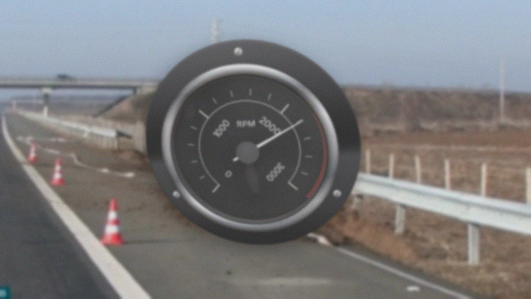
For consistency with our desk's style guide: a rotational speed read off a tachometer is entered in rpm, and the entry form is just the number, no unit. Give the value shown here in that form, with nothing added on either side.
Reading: 2200
